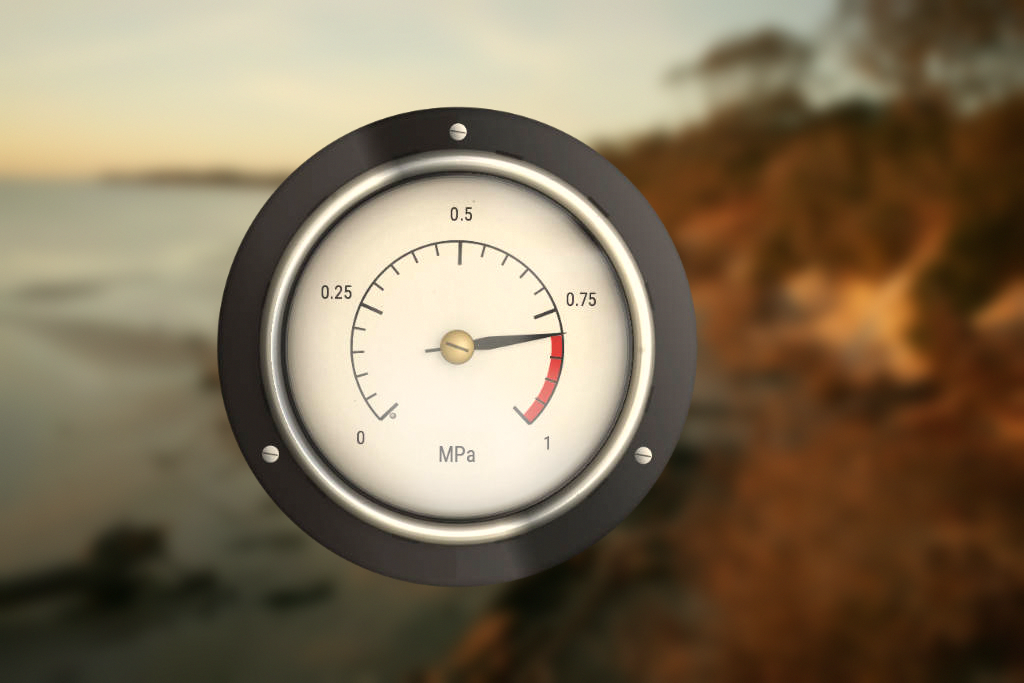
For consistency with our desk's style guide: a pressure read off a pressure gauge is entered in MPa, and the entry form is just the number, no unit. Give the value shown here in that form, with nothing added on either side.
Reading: 0.8
